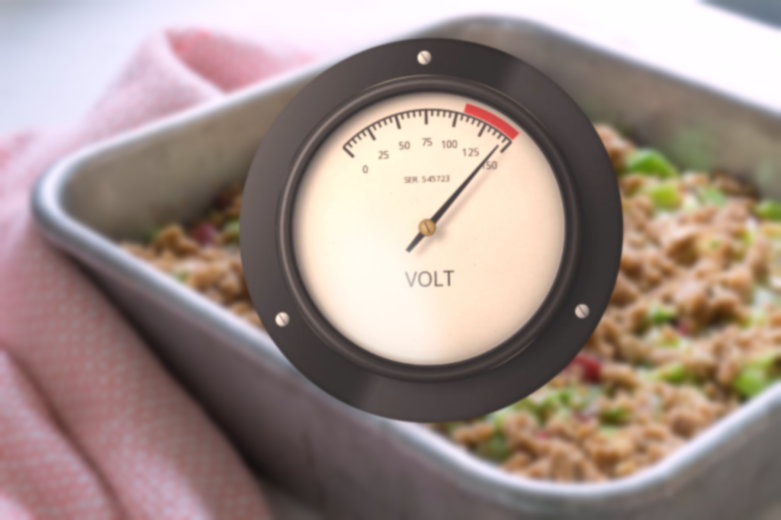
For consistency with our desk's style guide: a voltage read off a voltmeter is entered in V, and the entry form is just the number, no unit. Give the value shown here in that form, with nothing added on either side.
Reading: 145
